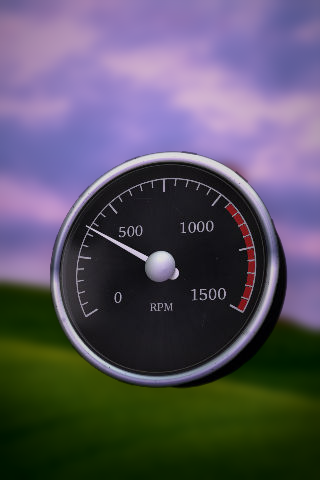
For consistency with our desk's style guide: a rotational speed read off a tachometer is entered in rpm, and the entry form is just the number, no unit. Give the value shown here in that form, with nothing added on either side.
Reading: 375
